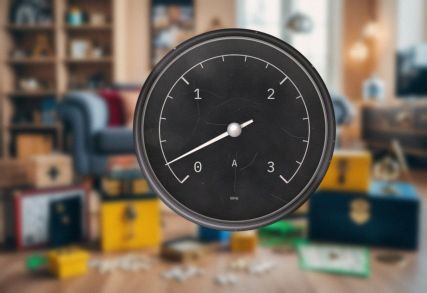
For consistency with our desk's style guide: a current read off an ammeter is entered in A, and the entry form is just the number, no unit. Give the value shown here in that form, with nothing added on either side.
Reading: 0.2
